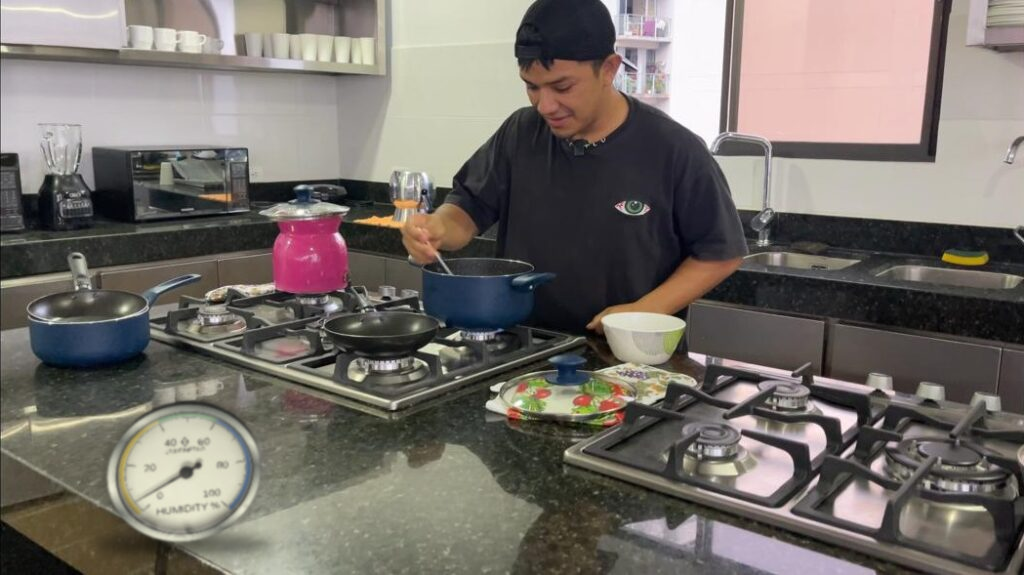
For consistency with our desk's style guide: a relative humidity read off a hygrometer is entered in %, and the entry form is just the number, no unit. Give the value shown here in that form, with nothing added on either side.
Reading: 5
